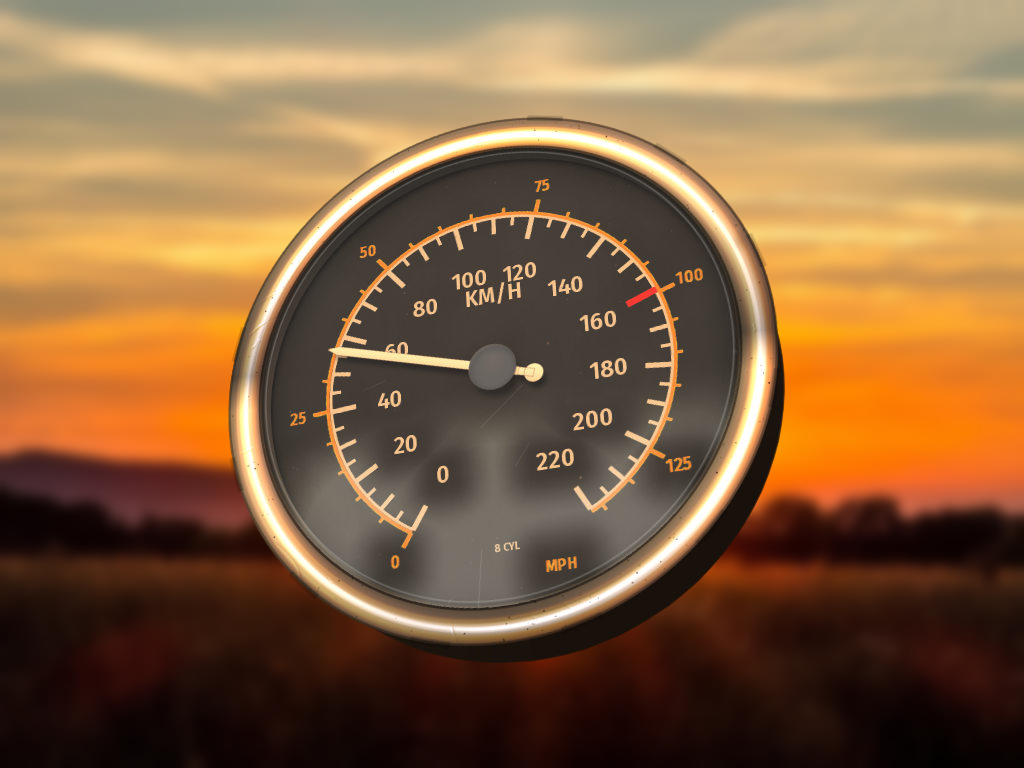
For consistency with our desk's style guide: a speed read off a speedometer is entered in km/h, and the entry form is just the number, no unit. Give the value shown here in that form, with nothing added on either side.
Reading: 55
